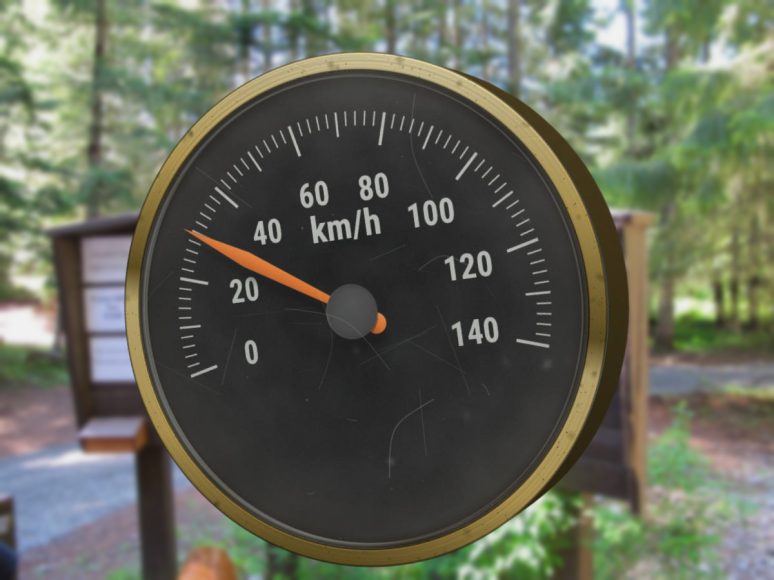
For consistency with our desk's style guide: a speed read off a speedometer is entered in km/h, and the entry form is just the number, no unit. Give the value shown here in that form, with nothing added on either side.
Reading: 30
